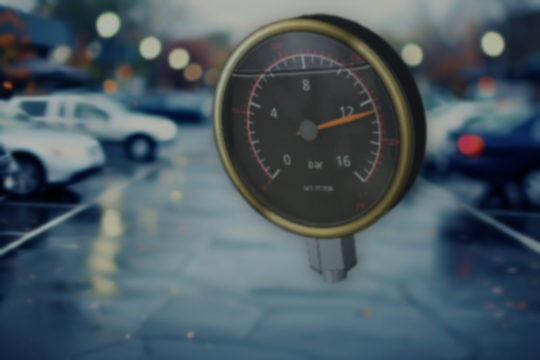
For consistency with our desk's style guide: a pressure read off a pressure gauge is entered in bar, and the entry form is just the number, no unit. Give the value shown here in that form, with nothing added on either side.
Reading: 12.5
